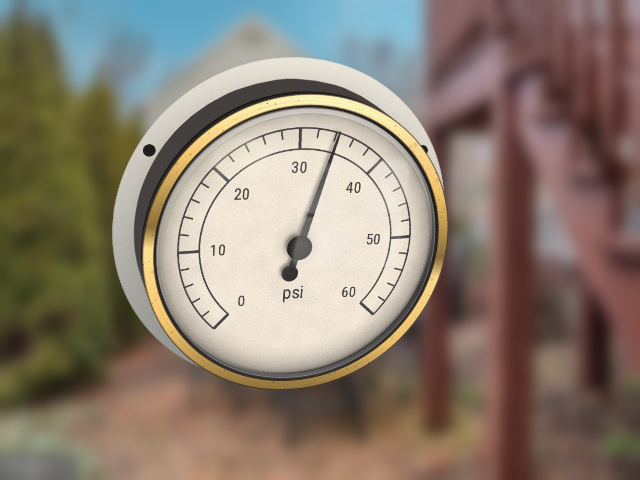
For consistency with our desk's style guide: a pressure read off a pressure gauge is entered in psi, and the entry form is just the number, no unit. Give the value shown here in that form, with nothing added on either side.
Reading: 34
